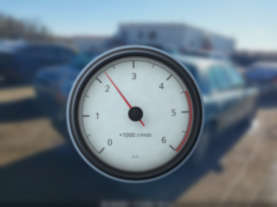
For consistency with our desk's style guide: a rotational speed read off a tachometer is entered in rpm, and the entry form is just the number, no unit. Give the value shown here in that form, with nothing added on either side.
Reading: 2250
